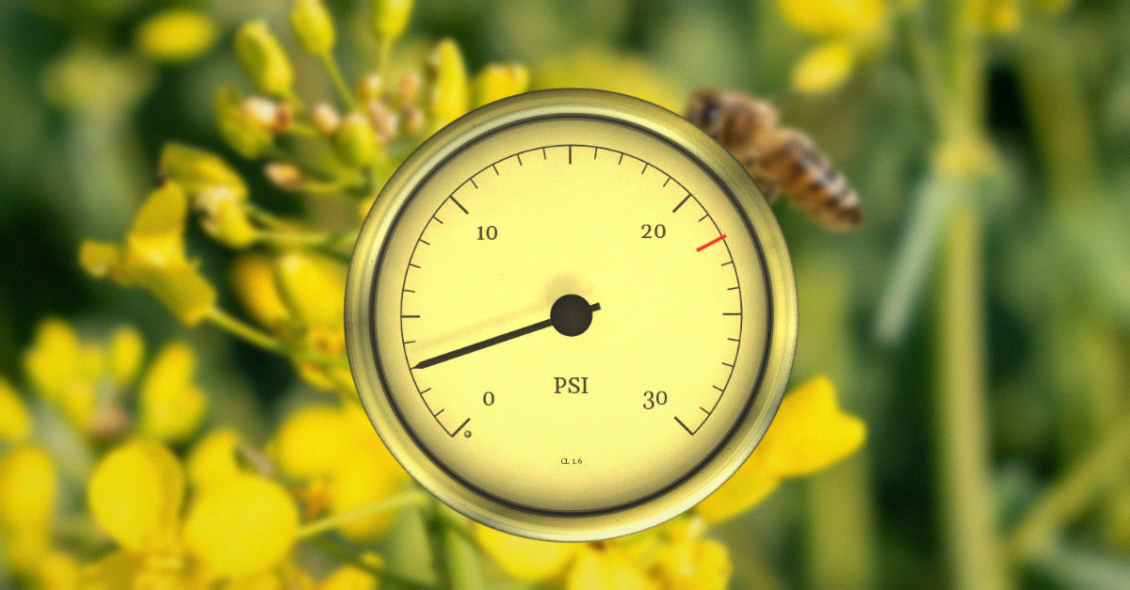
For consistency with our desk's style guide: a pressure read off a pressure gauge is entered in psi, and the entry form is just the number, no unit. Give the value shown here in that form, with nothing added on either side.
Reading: 3
